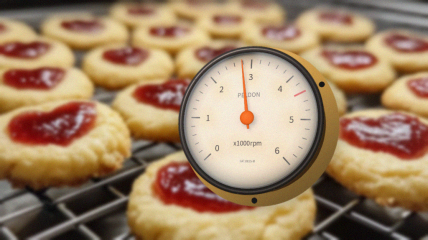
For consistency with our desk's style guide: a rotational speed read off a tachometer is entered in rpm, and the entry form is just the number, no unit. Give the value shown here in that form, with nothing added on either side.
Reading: 2800
